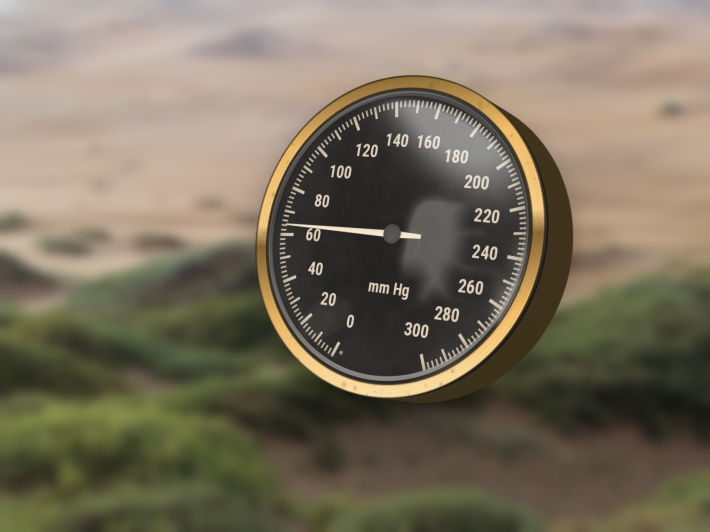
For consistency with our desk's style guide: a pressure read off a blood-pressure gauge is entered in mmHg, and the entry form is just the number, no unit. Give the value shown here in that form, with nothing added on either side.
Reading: 64
